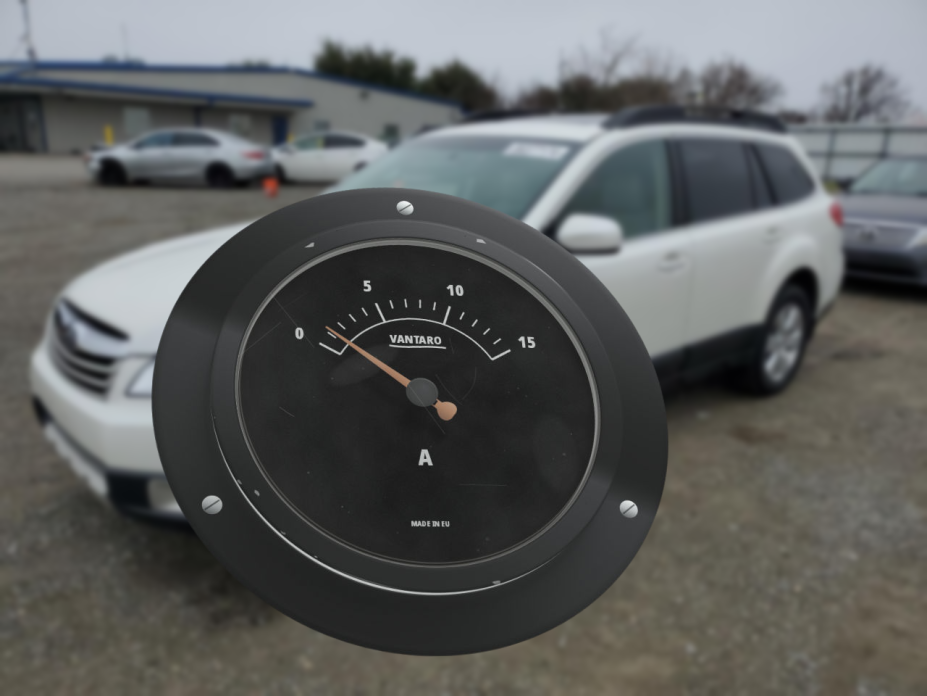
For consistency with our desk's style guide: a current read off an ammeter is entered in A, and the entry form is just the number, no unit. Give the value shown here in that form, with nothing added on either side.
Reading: 1
